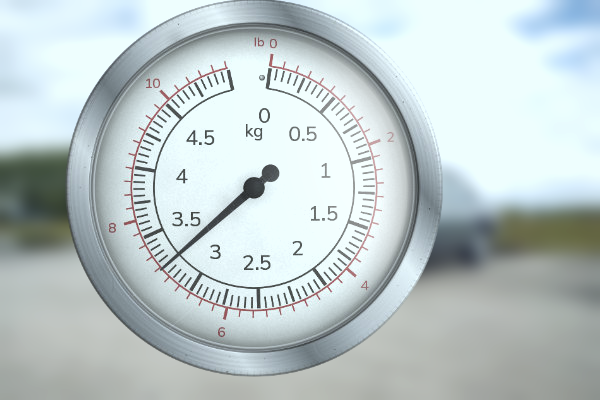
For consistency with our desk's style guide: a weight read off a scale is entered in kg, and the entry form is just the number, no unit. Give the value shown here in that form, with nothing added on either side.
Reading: 3.25
